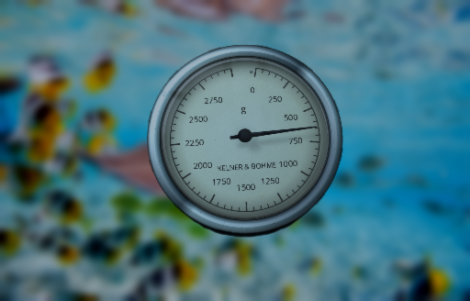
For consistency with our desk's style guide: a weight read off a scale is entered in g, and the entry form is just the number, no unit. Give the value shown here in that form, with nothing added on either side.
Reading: 650
